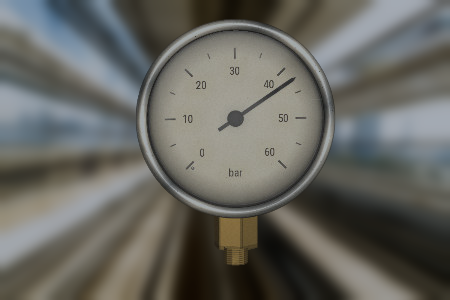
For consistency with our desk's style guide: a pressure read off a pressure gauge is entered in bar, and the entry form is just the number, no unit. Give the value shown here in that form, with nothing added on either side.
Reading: 42.5
